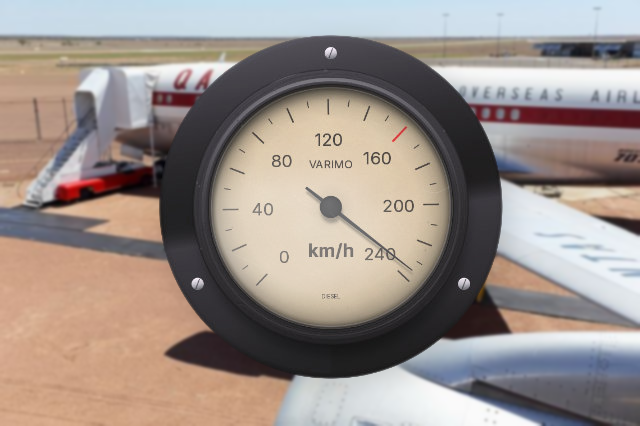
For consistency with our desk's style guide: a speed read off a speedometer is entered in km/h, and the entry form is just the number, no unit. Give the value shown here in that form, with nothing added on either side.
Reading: 235
